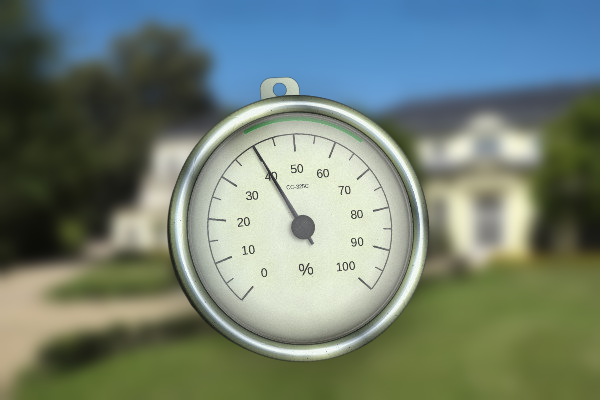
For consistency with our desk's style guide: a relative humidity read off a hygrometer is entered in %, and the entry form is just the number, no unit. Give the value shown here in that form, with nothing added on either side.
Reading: 40
